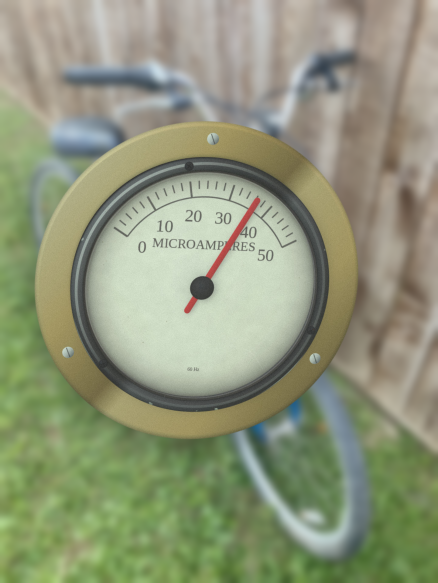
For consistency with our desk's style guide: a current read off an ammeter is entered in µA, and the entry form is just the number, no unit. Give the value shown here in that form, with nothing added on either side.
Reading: 36
